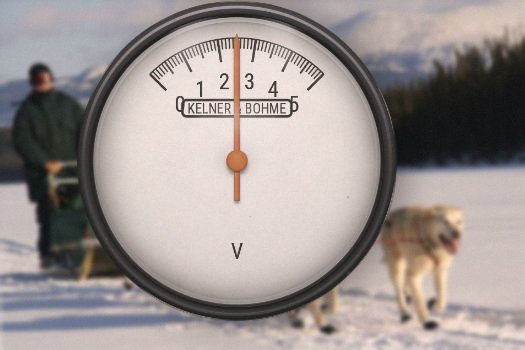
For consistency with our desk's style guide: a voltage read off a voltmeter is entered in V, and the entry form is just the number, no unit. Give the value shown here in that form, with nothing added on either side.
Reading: 2.5
